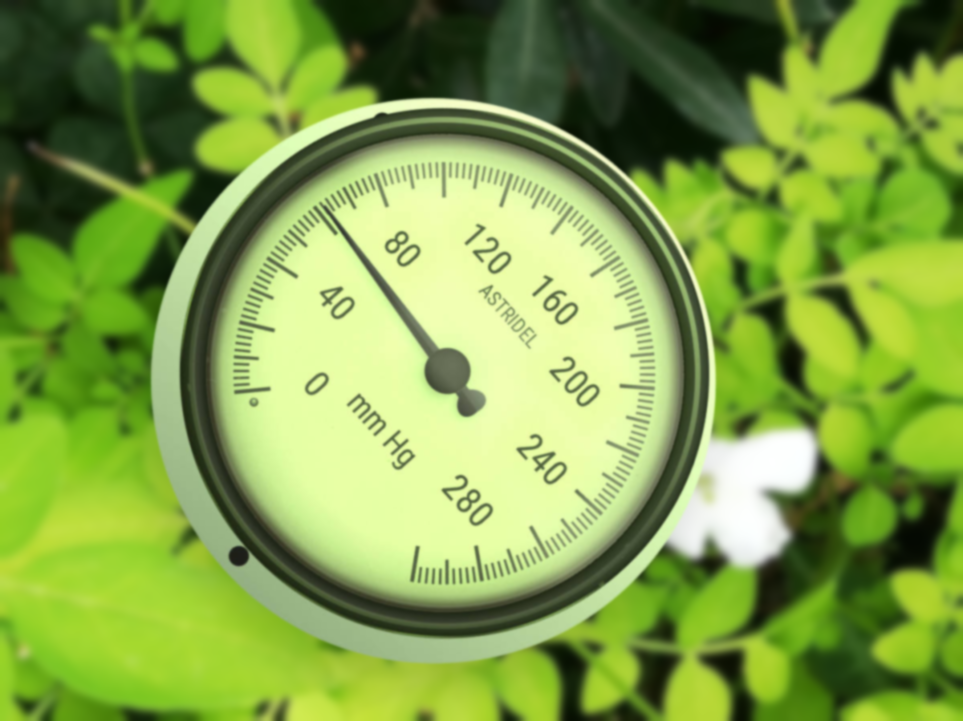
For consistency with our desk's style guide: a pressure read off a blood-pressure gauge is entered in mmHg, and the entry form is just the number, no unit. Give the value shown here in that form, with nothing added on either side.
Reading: 62
